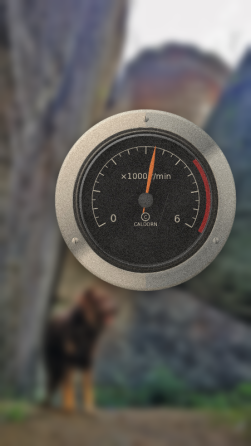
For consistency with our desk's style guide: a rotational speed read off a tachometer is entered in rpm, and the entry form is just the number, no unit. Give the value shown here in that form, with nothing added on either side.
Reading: 3250
